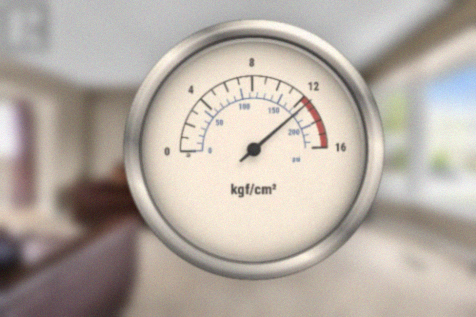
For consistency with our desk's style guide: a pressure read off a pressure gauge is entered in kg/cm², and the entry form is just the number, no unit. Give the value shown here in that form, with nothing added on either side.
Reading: 12.5
